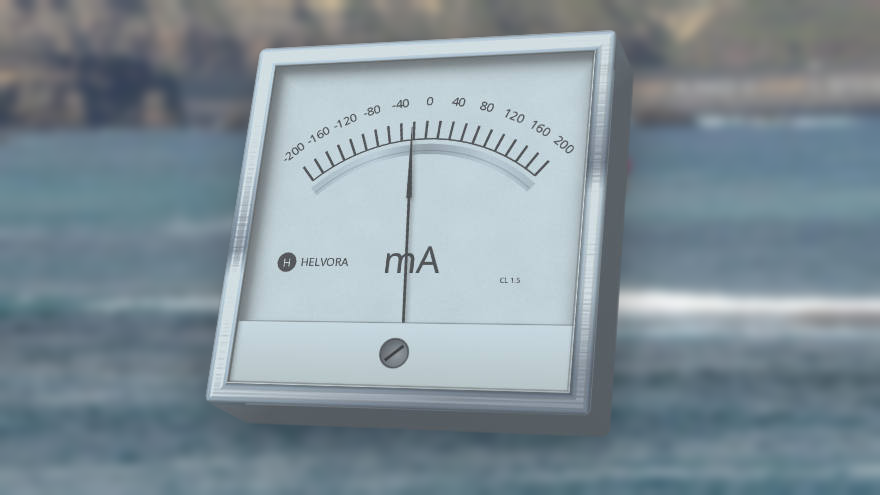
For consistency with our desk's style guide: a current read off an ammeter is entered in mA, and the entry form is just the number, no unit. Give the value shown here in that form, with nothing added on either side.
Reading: -20
